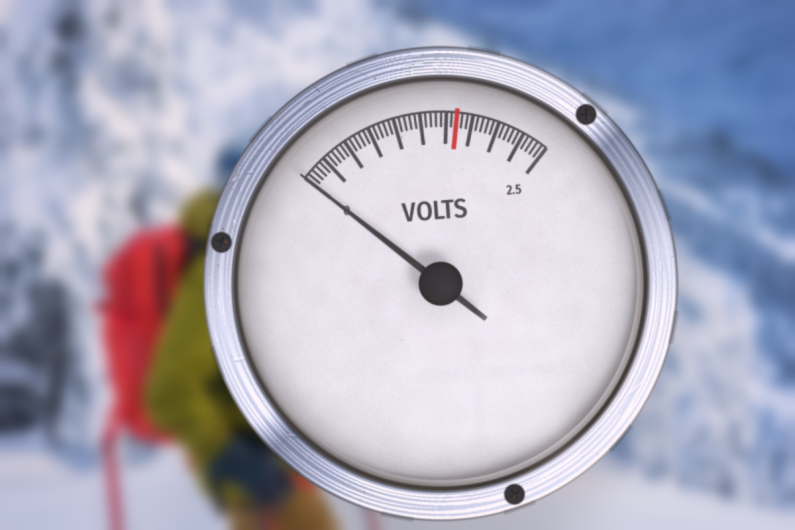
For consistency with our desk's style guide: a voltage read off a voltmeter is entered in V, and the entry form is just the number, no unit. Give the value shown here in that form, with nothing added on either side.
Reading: 0
